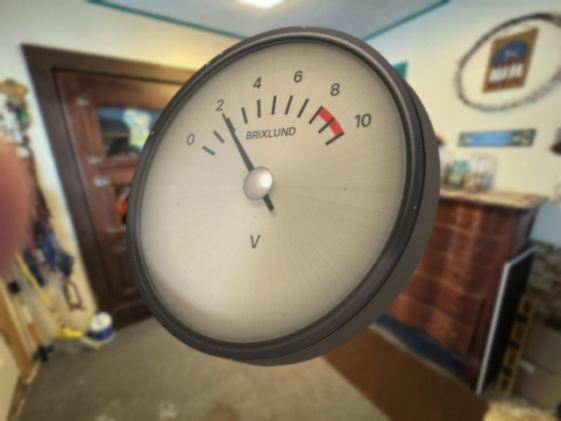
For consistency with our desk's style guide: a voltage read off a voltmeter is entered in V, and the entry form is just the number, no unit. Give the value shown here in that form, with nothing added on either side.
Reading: 2
